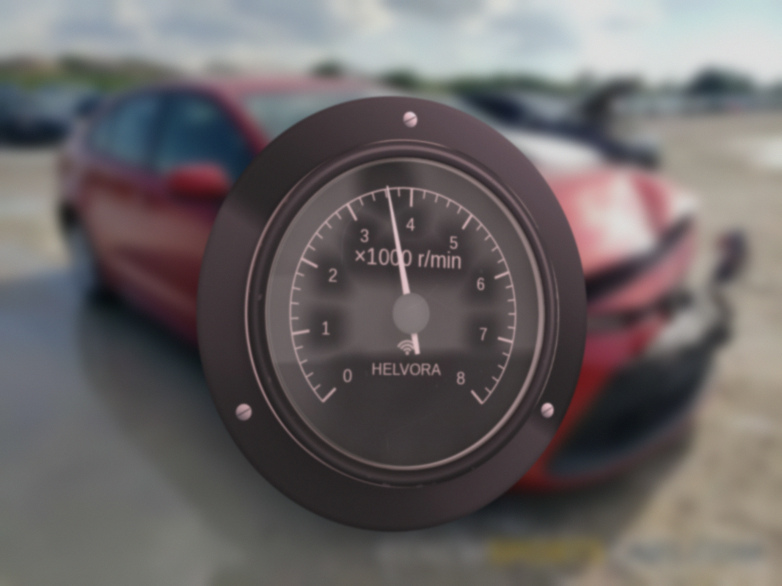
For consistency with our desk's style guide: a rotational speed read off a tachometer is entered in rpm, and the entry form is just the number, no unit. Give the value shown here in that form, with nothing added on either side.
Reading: 3600
